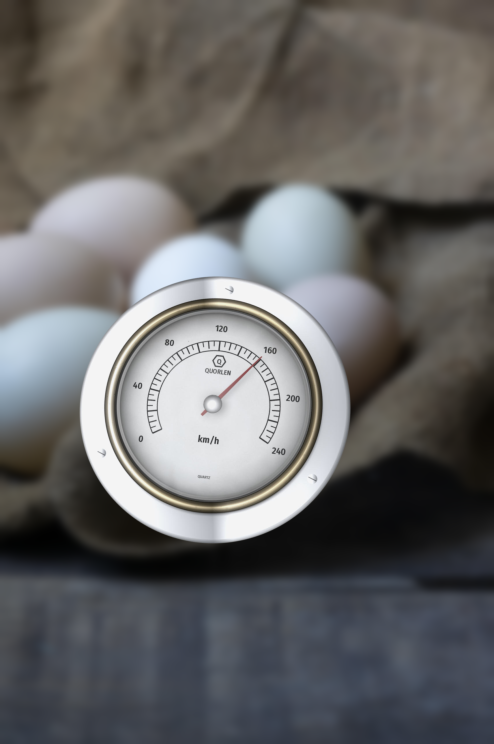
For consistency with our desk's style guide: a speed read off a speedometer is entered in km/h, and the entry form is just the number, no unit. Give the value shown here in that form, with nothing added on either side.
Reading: 160
